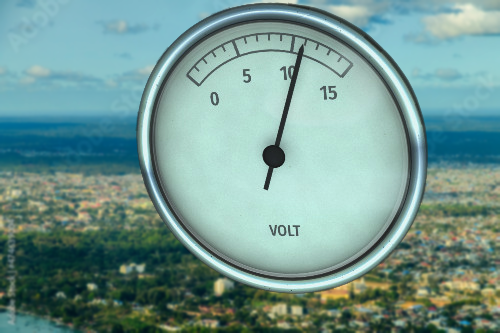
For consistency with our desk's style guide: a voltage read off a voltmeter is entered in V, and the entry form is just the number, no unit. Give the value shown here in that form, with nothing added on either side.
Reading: 11
